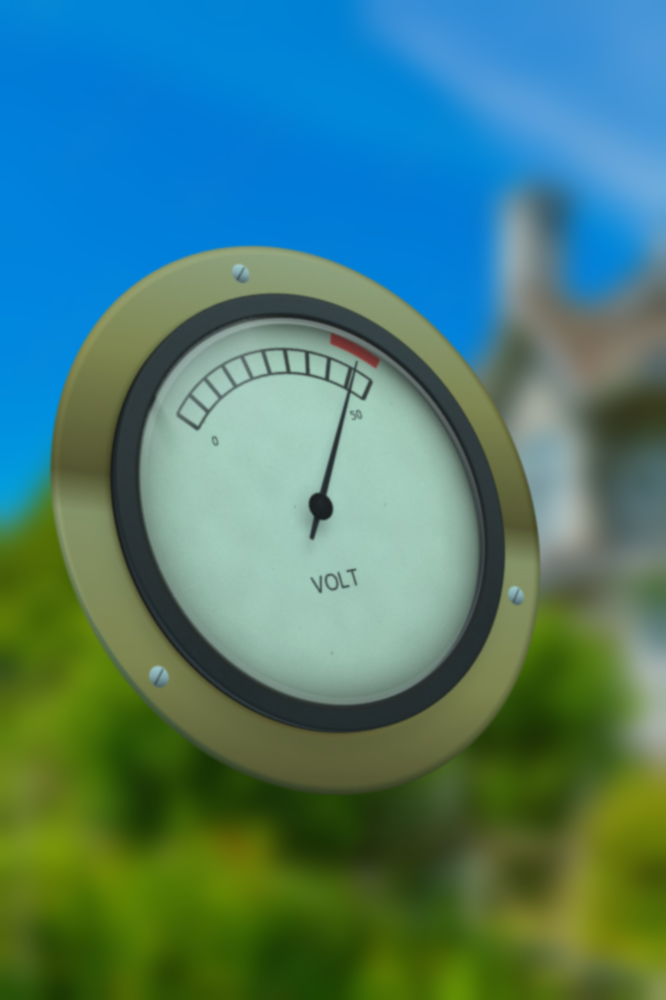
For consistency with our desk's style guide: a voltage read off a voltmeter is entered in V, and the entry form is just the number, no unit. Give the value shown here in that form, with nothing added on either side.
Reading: 45
